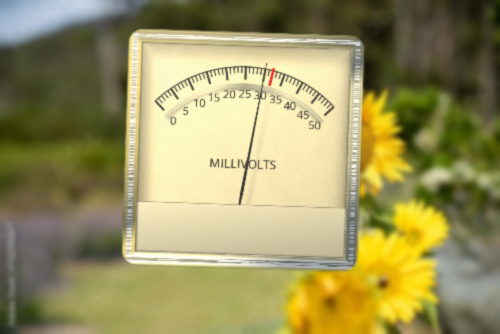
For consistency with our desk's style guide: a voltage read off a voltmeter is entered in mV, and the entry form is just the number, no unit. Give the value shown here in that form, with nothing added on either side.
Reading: 30
